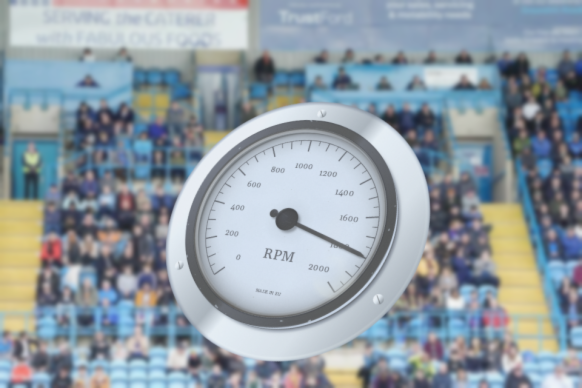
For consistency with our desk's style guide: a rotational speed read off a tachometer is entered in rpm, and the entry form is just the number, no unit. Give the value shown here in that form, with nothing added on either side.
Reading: 1800
